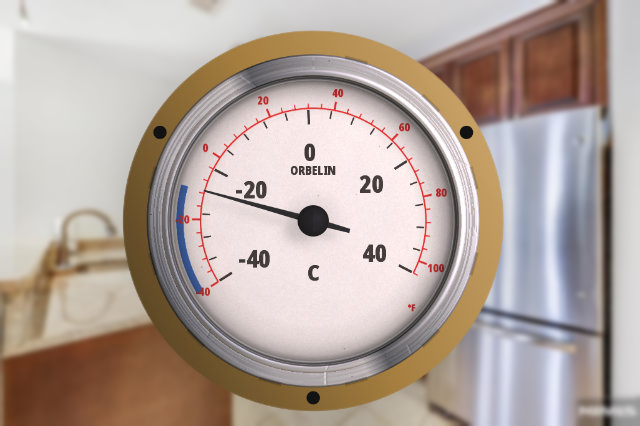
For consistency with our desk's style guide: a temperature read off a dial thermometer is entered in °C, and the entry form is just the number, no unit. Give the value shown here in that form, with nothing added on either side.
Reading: -24
